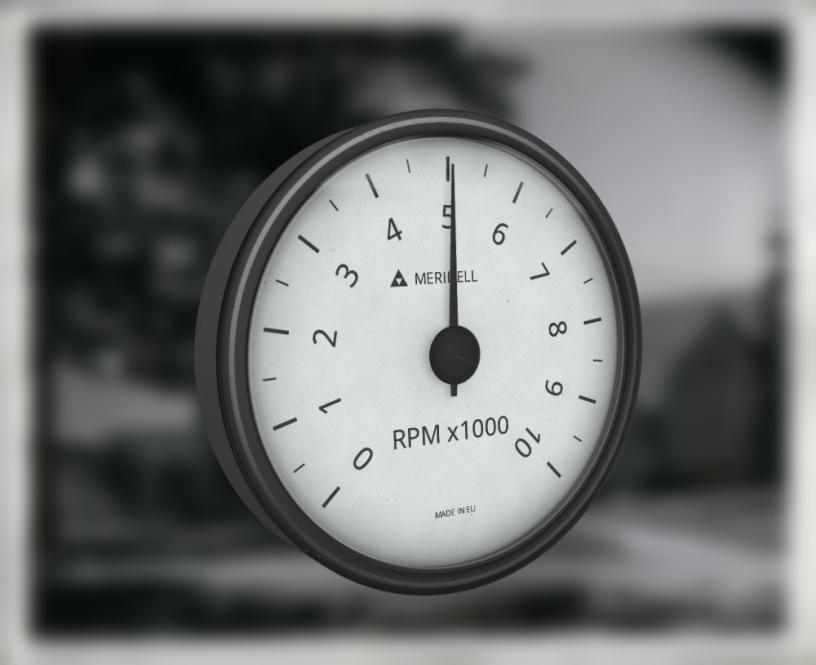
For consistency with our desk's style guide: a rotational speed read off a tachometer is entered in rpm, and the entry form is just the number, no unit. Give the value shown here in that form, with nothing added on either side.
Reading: 5000
